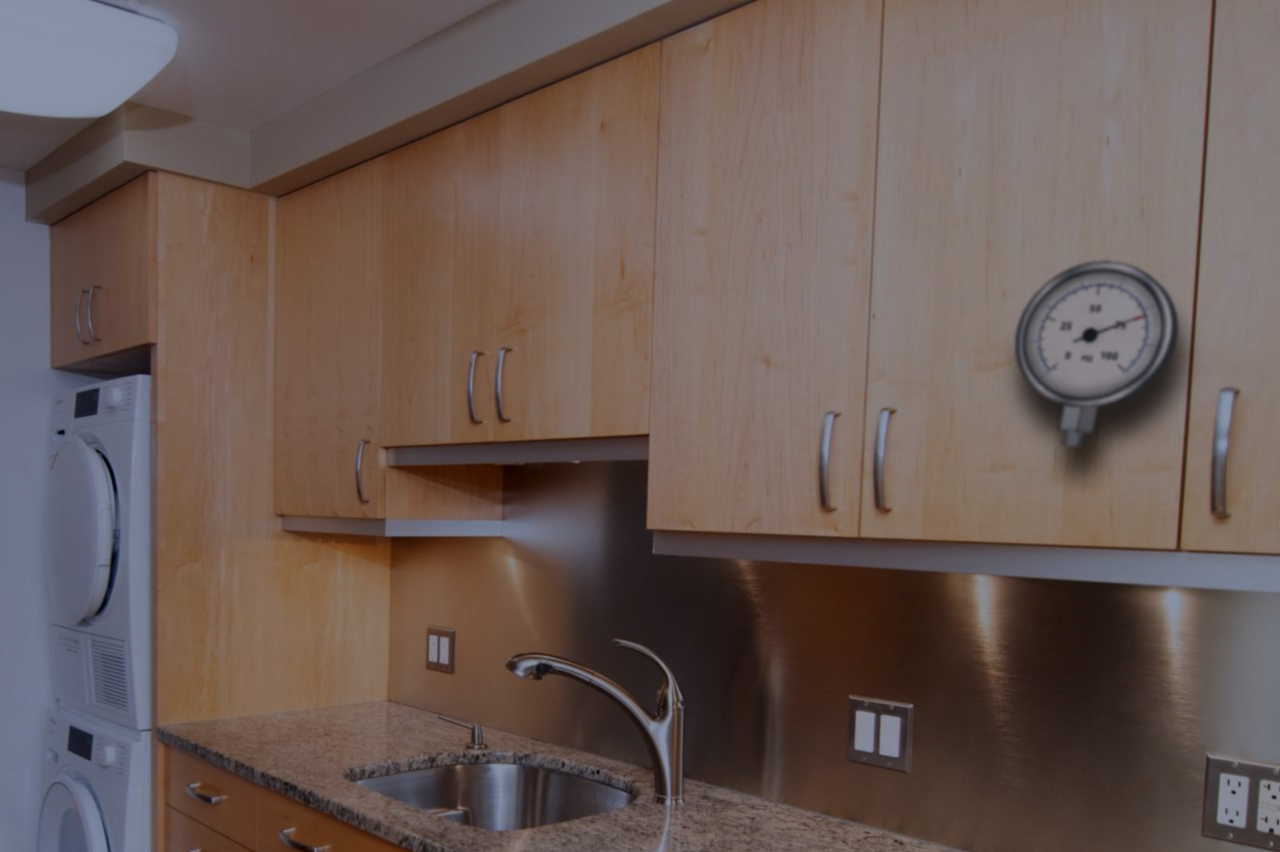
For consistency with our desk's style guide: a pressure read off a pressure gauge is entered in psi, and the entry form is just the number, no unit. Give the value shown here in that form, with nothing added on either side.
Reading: 75
